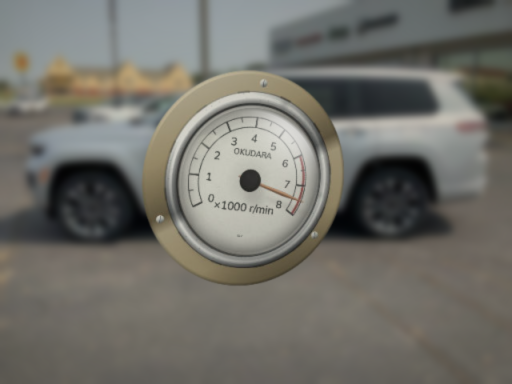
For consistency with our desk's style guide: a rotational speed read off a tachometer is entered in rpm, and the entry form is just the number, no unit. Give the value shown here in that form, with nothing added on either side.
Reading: 7500
